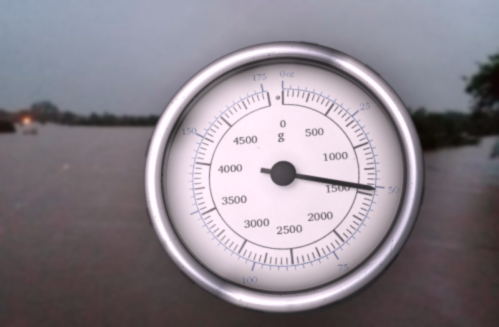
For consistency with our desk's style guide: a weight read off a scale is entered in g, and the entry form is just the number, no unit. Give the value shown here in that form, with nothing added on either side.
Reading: 1450
